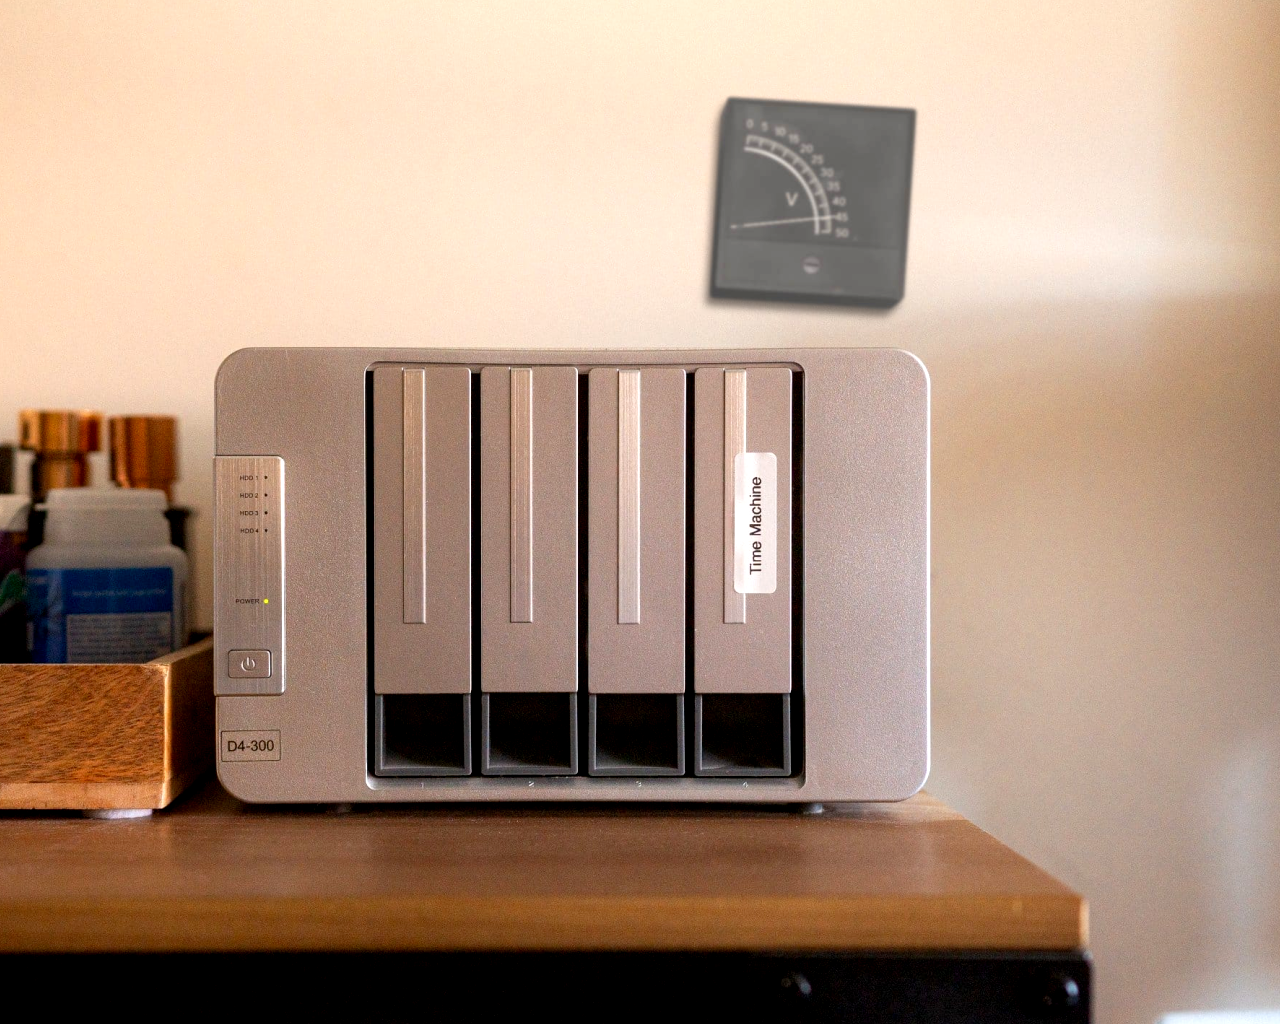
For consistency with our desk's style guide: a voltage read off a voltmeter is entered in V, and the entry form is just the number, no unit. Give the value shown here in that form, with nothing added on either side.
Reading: 45
